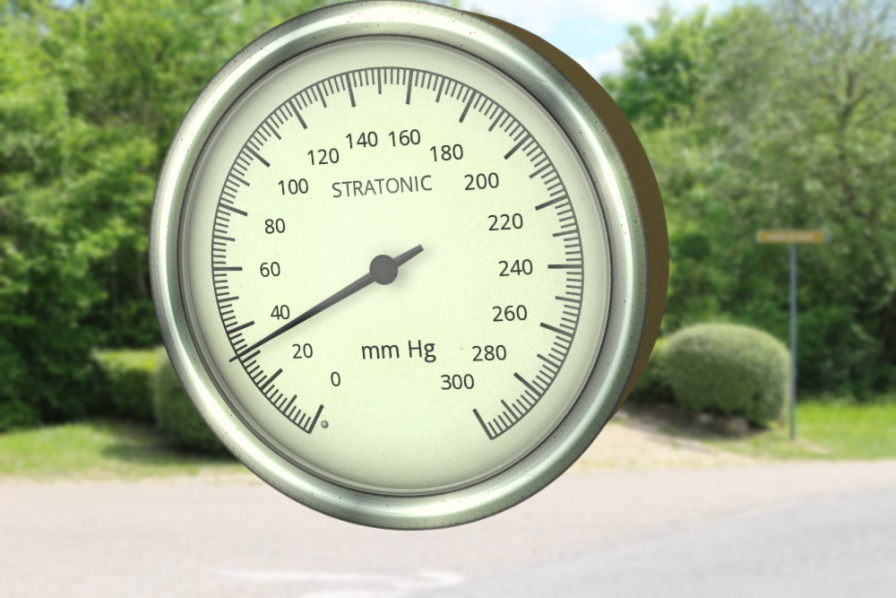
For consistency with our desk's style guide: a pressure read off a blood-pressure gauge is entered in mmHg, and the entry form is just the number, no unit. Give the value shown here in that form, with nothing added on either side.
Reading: 32
